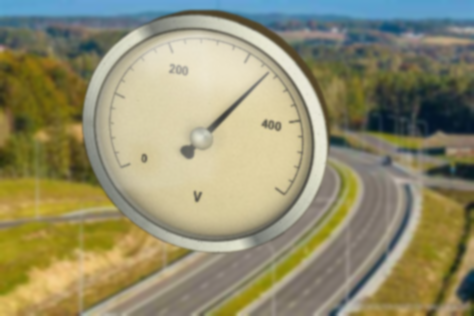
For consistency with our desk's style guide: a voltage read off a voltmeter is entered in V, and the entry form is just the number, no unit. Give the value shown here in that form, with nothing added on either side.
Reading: 330
